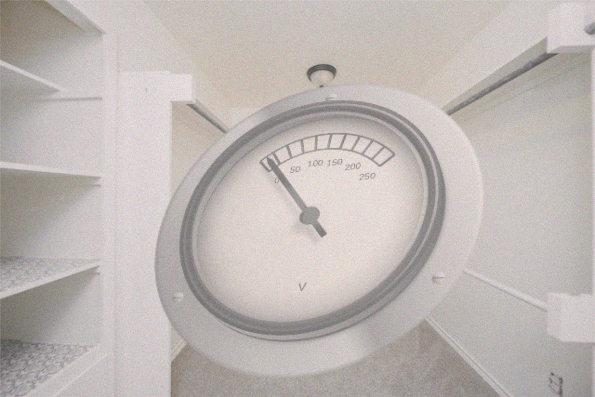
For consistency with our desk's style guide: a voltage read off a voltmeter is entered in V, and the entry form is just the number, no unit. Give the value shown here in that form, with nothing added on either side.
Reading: 12.5
